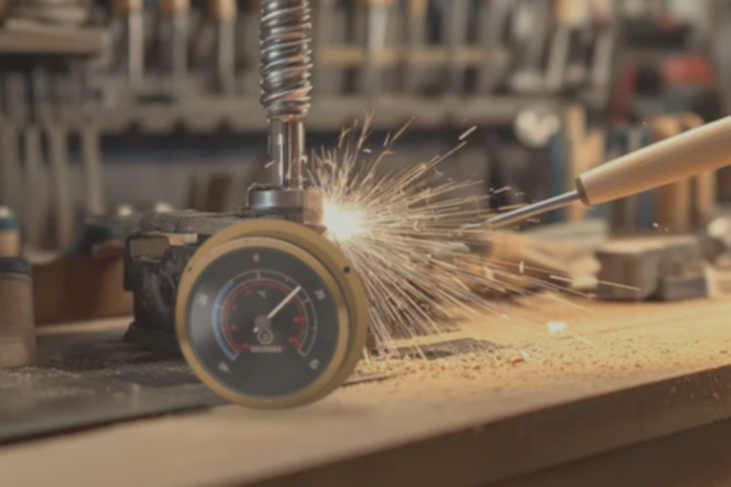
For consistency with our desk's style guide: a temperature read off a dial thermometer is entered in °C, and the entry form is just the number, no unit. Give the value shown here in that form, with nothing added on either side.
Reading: 15
